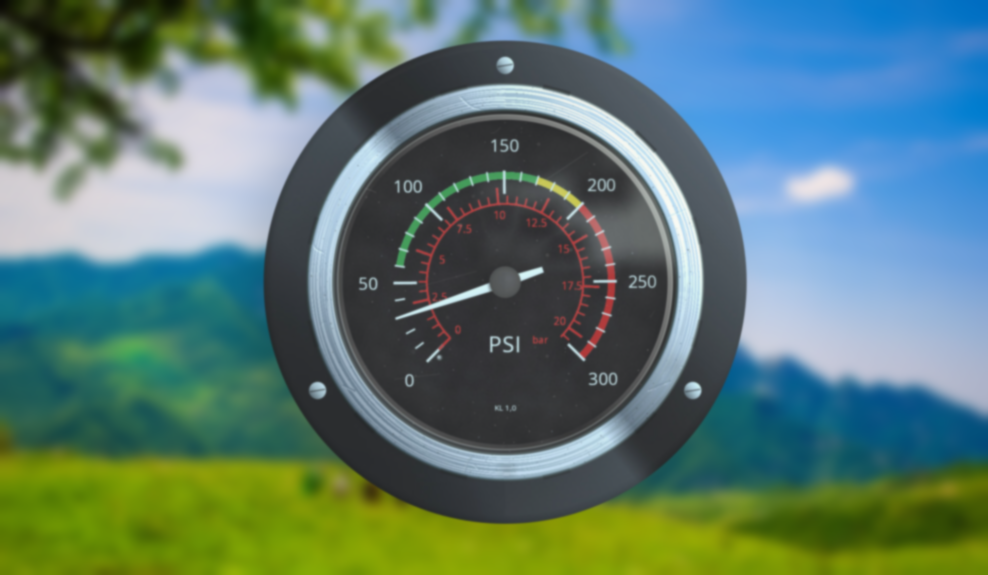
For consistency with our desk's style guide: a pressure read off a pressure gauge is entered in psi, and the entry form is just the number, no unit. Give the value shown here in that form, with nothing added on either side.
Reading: 30
